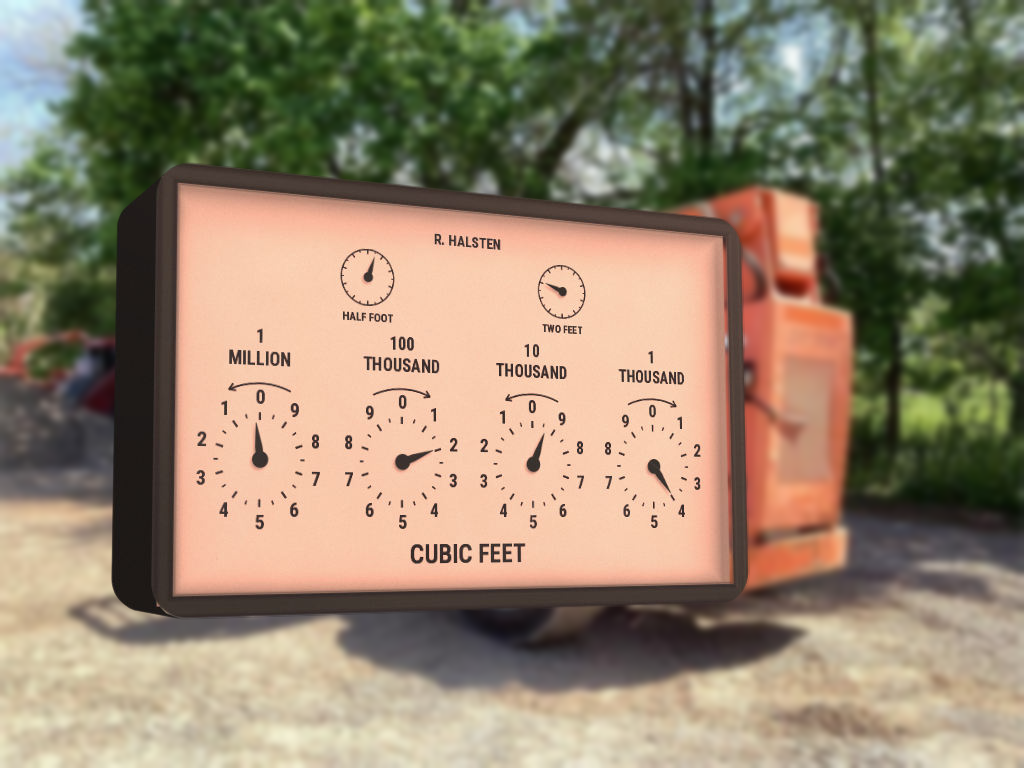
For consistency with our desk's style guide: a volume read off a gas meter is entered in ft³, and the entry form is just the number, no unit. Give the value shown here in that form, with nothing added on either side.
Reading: 19400
